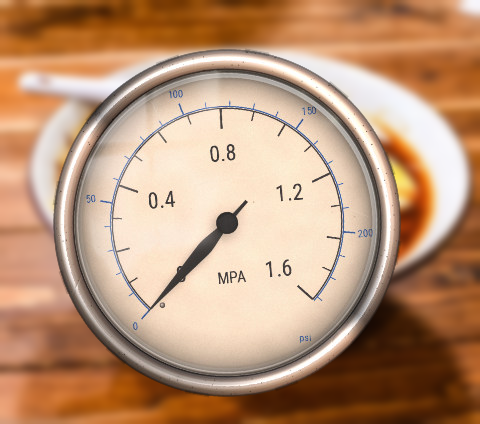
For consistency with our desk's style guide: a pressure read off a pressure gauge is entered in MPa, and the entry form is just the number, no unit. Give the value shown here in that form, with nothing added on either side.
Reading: 0
